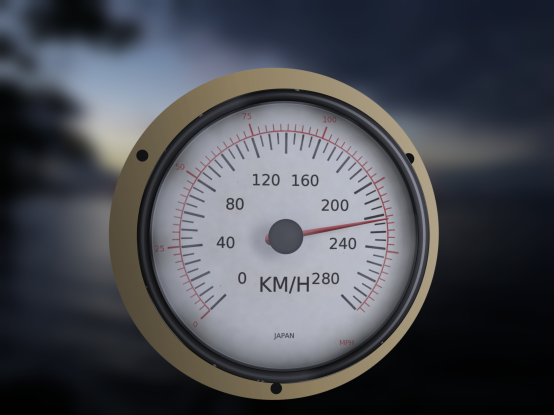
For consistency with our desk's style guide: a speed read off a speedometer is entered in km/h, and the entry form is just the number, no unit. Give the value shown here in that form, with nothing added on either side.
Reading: 222.5
